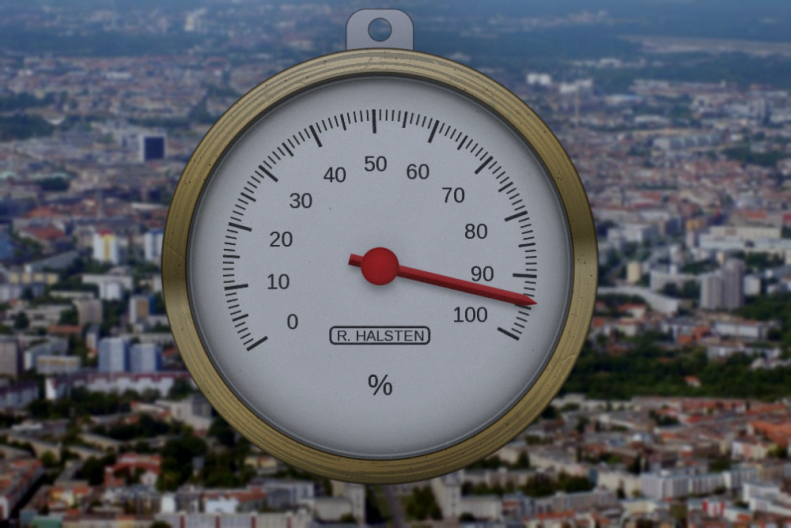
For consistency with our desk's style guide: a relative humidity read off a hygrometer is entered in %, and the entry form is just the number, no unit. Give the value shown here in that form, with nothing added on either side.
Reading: 94
